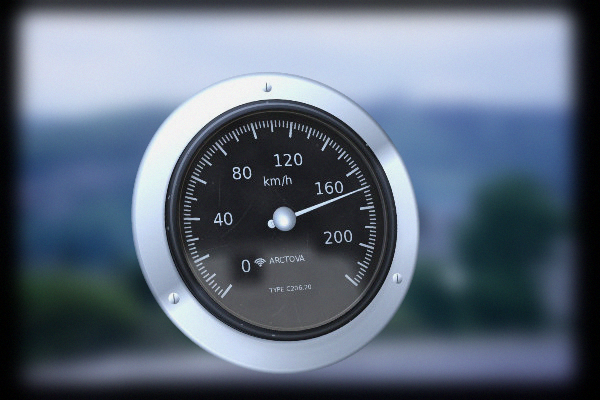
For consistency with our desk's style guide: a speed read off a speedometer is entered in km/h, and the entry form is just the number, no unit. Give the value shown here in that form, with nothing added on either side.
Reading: 170
